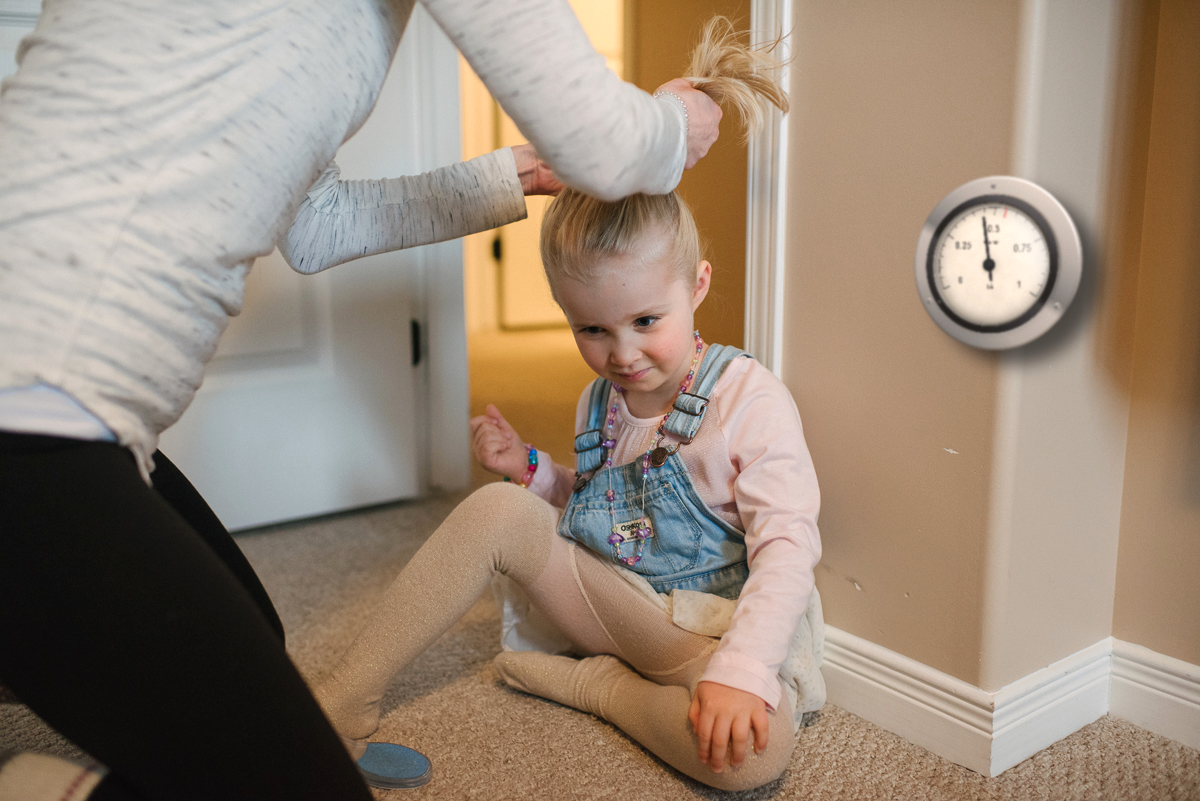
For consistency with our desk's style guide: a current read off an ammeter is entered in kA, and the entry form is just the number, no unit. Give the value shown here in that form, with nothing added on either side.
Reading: 0.45
